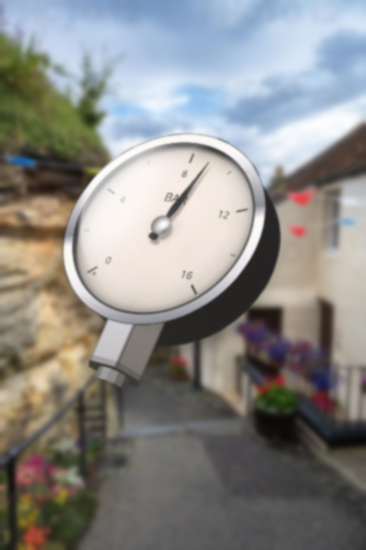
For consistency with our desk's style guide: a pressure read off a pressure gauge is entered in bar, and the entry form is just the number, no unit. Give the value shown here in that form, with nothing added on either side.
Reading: 9
